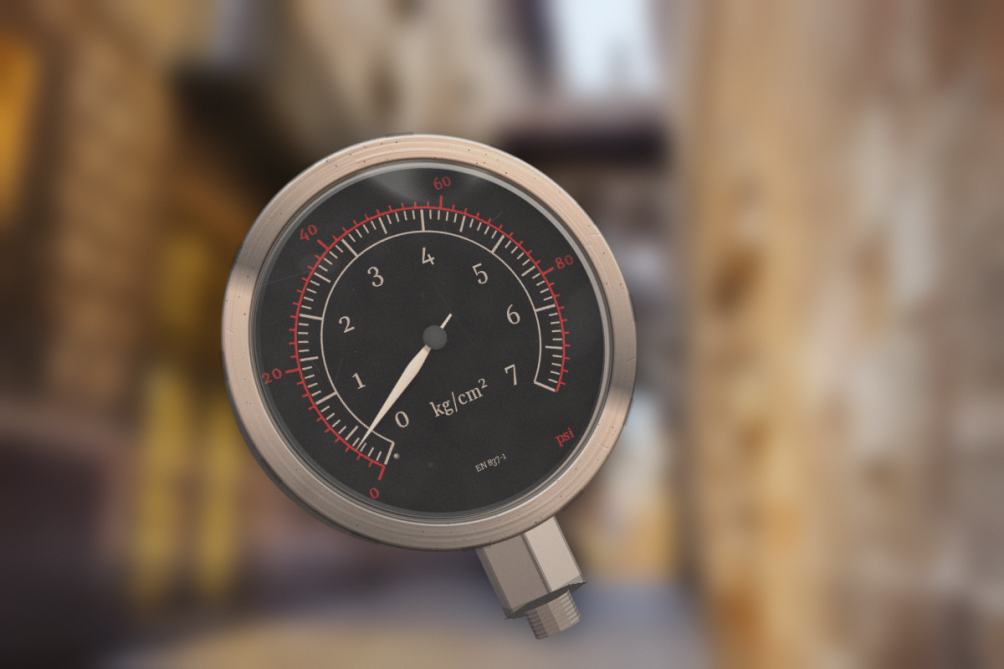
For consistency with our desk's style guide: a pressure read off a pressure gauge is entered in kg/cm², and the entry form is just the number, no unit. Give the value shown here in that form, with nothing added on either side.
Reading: 0.35
